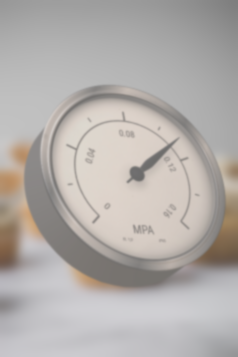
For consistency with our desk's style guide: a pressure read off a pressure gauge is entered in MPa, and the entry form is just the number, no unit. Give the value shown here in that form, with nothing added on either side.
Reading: 0.11
